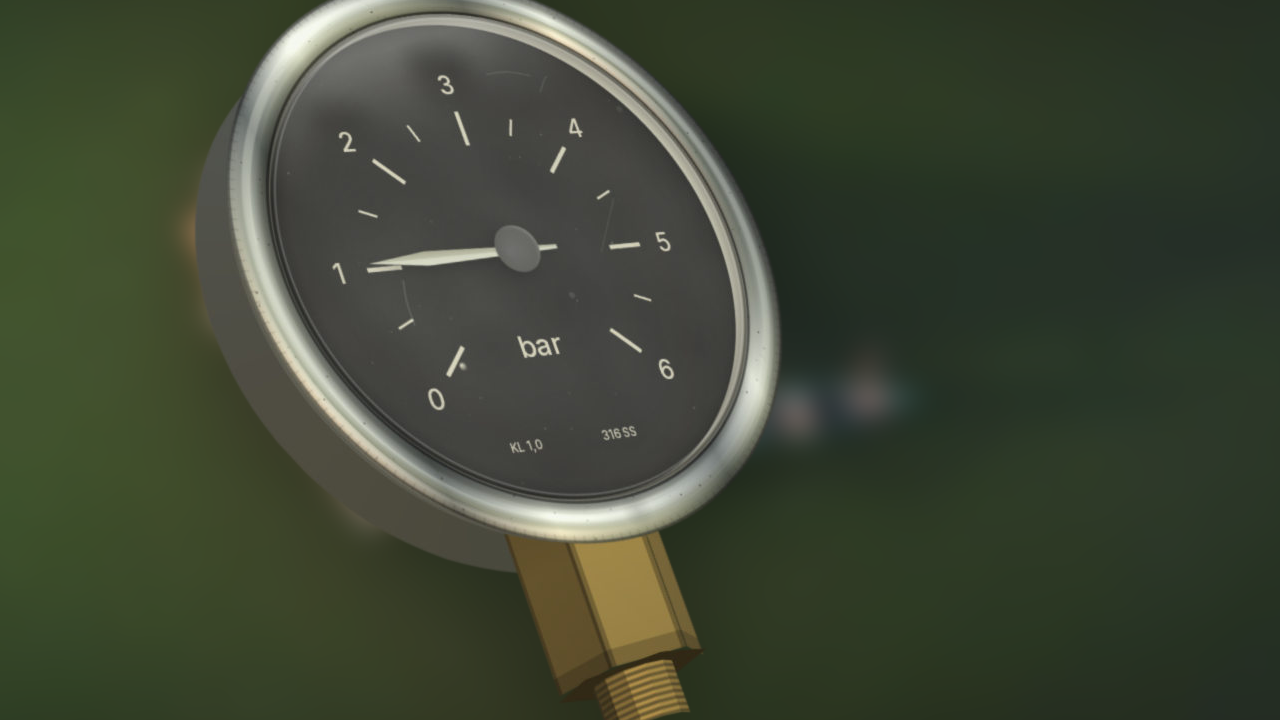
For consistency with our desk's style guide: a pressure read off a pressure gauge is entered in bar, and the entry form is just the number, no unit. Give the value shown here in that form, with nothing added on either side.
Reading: 1
